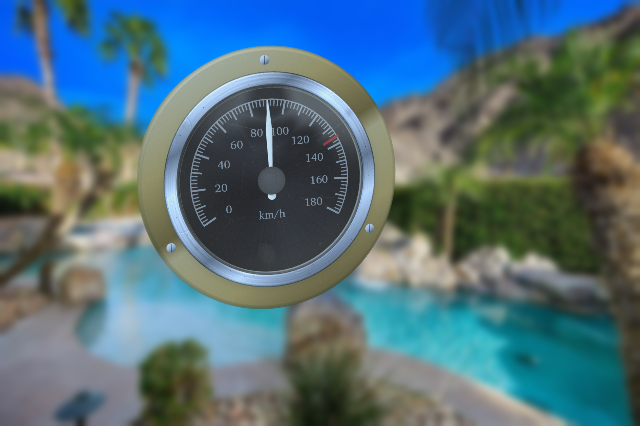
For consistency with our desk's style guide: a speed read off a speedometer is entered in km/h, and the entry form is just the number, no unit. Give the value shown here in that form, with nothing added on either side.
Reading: 90
